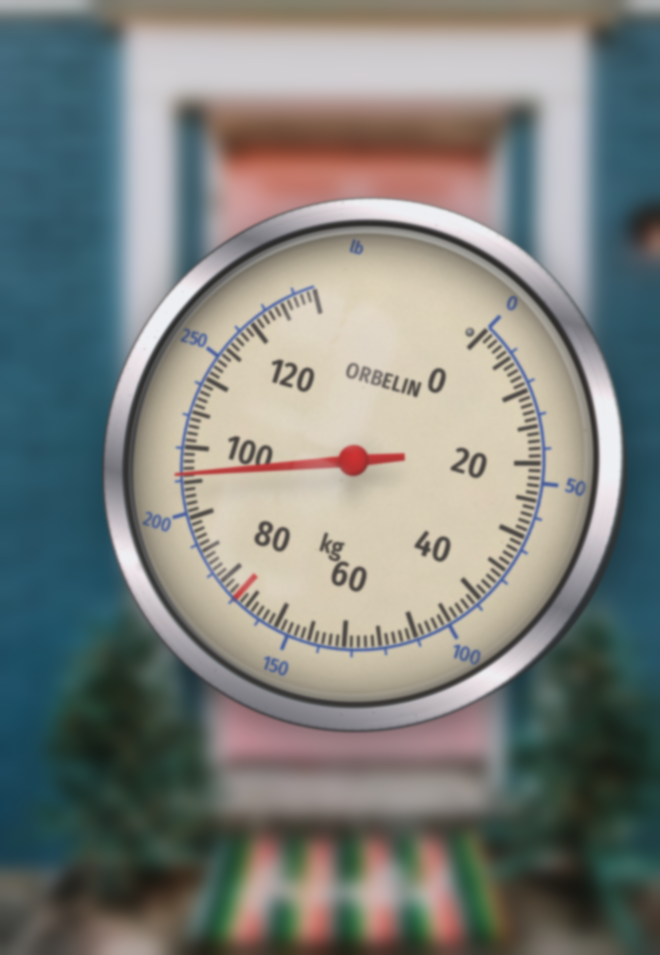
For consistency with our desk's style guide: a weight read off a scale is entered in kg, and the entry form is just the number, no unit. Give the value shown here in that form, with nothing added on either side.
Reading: 96
